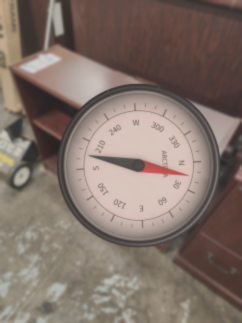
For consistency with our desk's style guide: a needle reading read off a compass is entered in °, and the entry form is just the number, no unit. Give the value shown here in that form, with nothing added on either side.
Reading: 15
